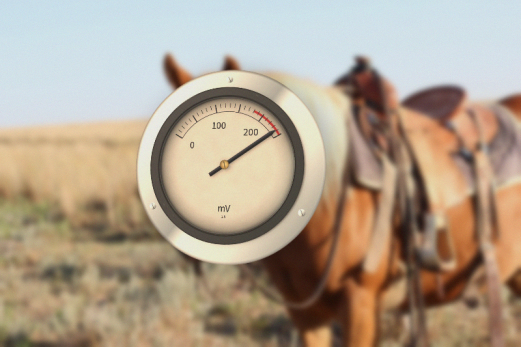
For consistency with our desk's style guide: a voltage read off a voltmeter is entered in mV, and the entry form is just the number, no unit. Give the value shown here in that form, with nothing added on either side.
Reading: 240
